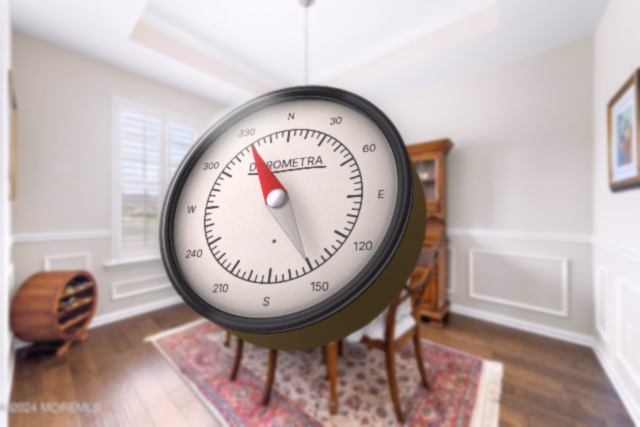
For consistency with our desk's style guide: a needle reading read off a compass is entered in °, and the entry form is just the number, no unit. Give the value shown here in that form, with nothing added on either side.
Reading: 330
